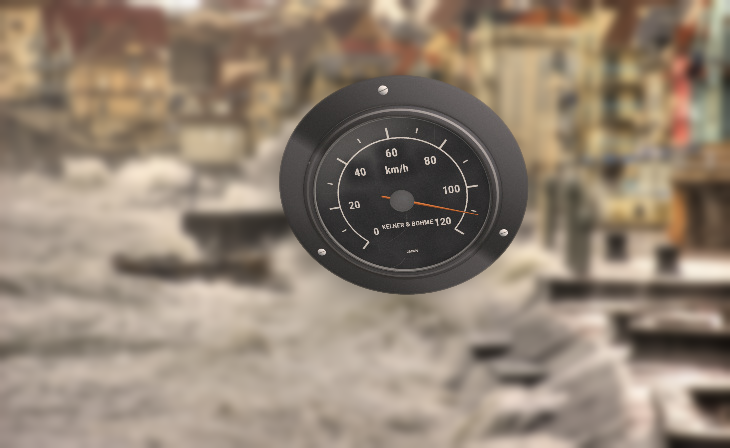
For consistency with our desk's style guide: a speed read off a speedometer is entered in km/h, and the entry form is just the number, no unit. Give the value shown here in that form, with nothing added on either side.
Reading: 110
